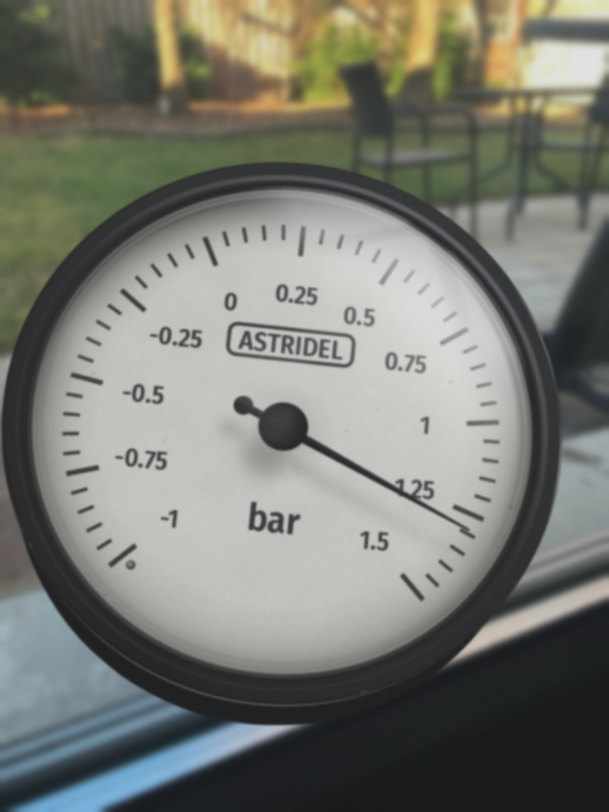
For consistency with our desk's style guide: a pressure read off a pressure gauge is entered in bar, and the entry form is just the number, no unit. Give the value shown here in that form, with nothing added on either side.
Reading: 1.3
